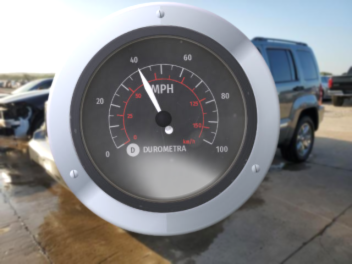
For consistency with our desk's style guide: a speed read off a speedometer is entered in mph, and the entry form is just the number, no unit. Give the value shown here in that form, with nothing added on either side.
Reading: 40
